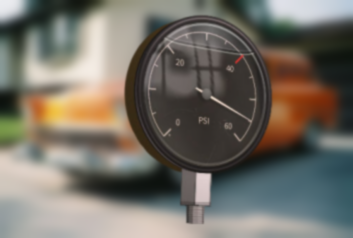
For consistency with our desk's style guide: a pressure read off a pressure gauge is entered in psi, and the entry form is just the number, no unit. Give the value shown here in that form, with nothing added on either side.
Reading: 55
